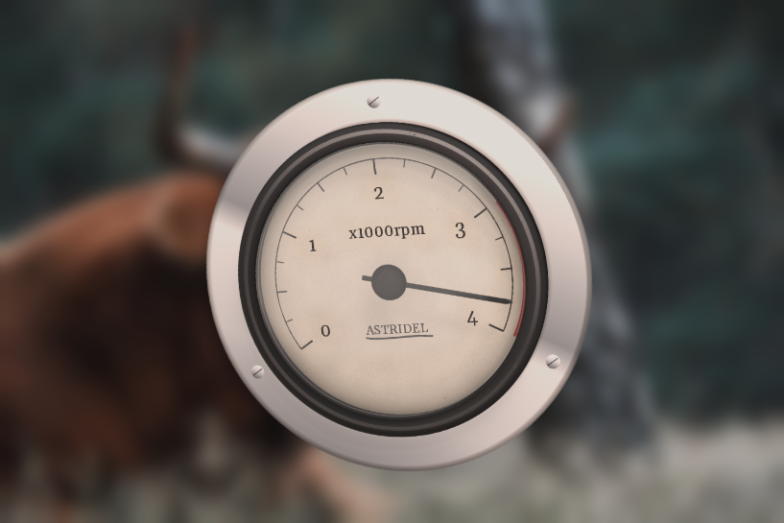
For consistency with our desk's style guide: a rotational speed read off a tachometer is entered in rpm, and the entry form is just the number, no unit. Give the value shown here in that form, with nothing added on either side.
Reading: 3750
